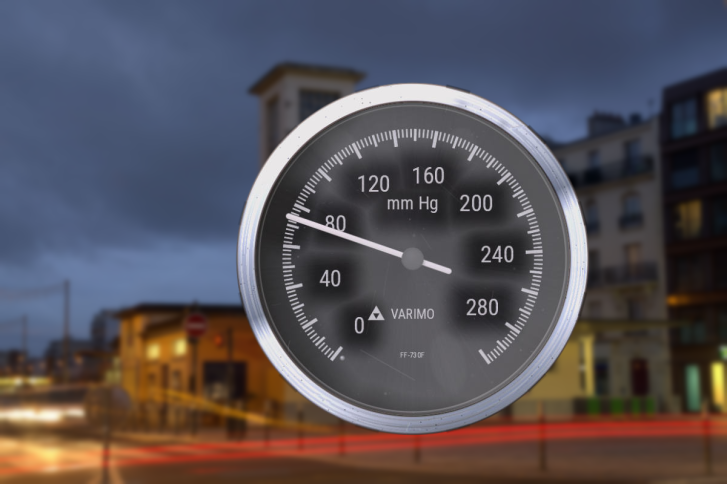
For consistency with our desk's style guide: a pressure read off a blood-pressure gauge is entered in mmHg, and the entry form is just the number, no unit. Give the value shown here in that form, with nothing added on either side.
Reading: 74
